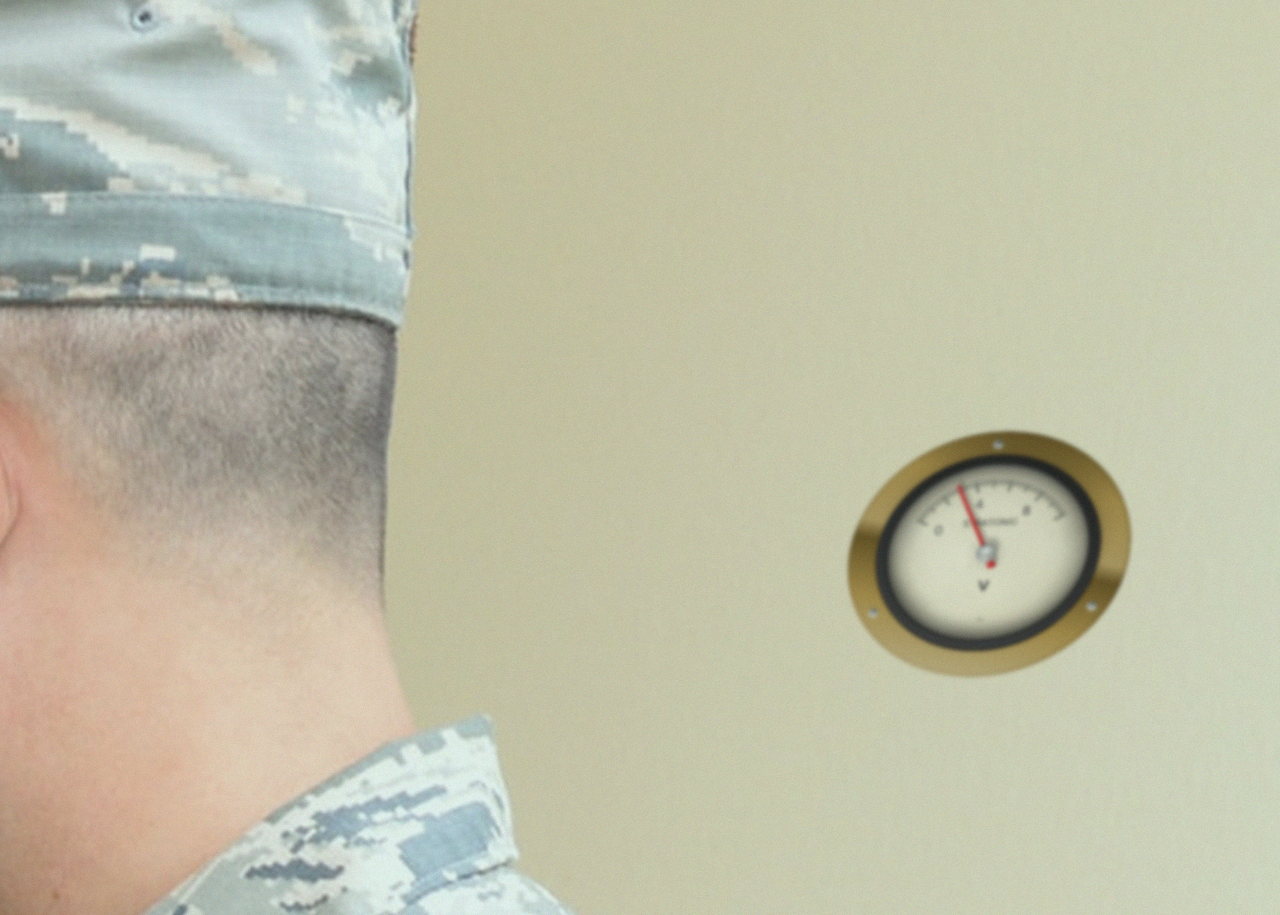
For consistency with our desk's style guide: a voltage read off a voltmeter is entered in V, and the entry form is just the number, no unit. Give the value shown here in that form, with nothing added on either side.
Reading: 3
